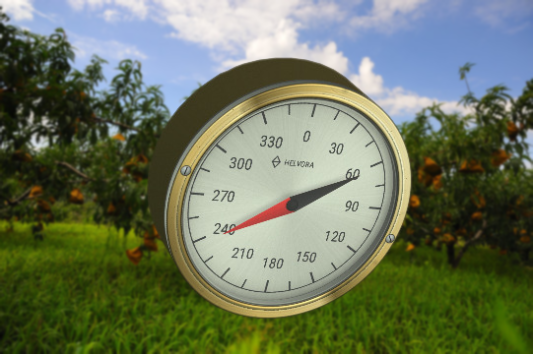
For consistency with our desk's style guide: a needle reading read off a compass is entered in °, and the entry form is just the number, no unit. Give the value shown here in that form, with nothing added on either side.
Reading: 240
